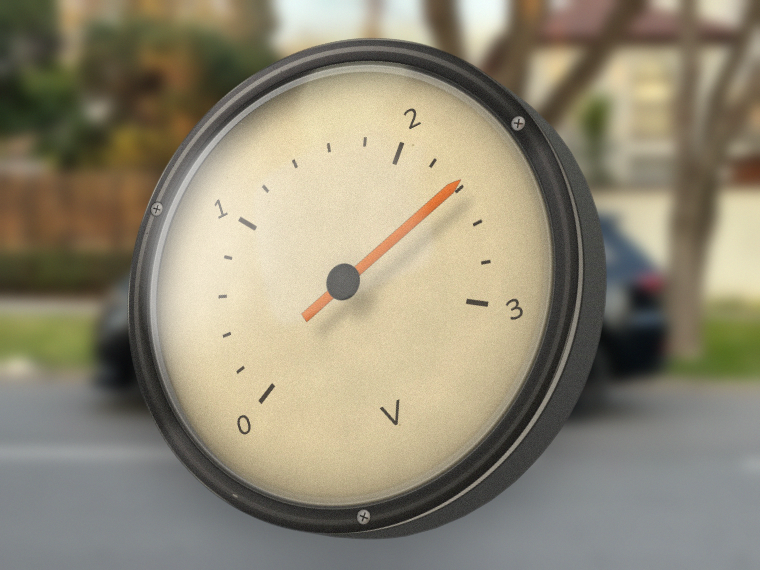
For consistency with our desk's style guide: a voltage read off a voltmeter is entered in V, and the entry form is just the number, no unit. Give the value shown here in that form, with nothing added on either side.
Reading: 2.4
